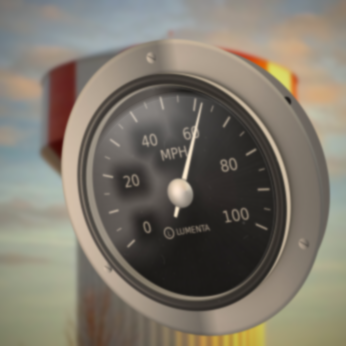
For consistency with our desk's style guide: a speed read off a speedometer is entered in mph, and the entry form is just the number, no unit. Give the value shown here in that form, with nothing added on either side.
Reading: 62.5
